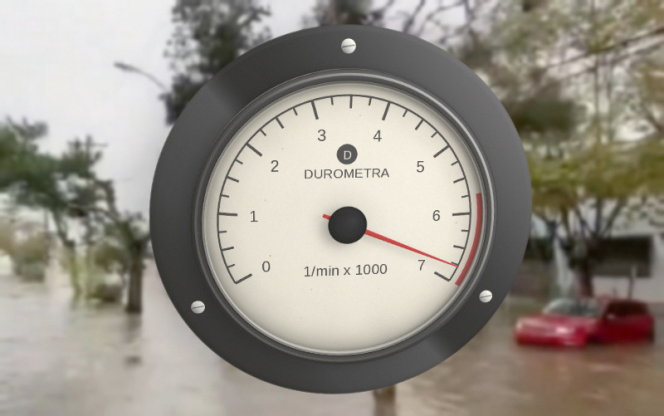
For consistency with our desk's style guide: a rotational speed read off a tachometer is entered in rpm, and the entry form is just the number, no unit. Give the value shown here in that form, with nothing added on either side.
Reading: 6750
